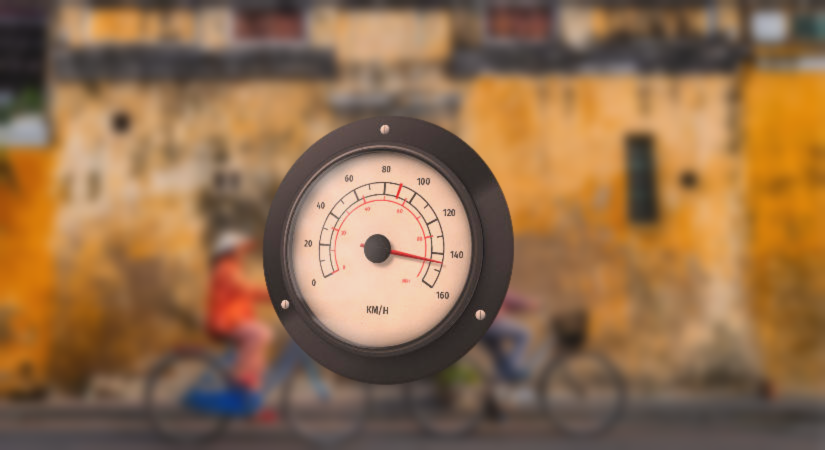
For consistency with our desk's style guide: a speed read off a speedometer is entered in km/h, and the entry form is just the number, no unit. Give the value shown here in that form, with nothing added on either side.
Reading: 145
